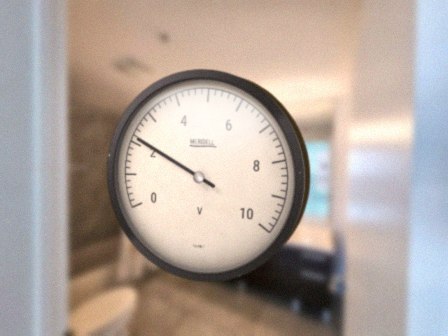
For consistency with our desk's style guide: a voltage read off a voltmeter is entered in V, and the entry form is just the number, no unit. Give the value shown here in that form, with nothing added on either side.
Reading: 2.2
